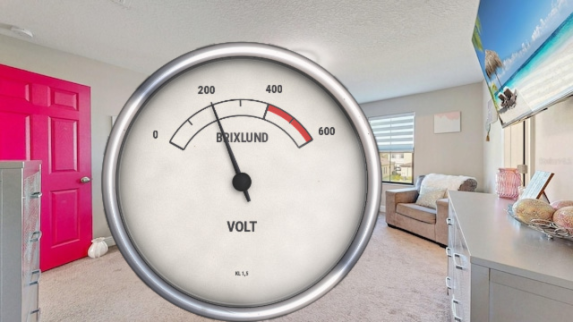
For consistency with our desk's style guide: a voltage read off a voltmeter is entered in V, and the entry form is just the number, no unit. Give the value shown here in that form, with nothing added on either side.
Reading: 200
